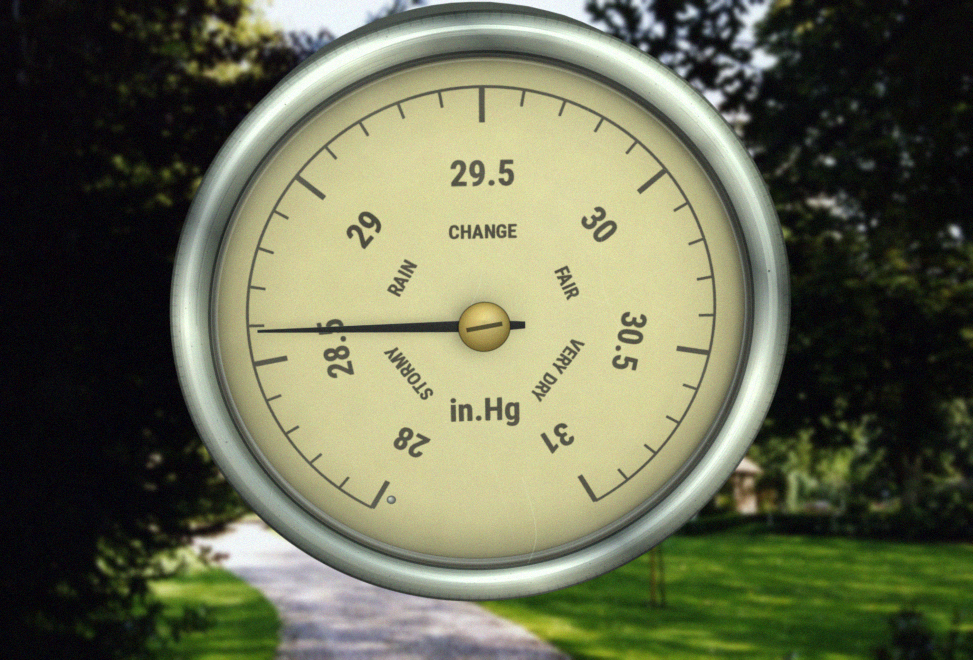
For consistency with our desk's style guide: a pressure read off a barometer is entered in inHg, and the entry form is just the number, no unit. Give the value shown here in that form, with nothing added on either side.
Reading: 28.6
